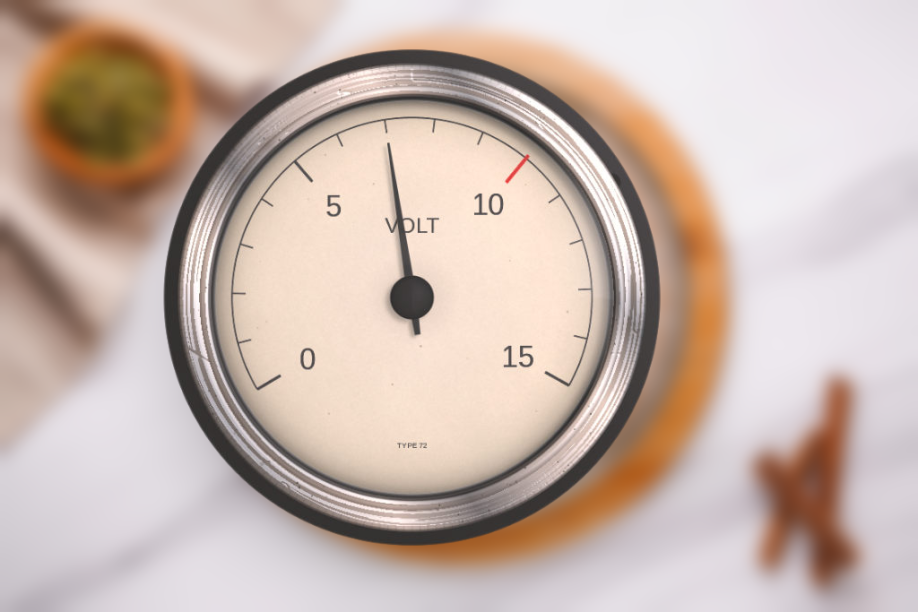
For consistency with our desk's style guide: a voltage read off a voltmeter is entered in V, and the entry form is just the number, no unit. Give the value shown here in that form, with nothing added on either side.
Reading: 7
